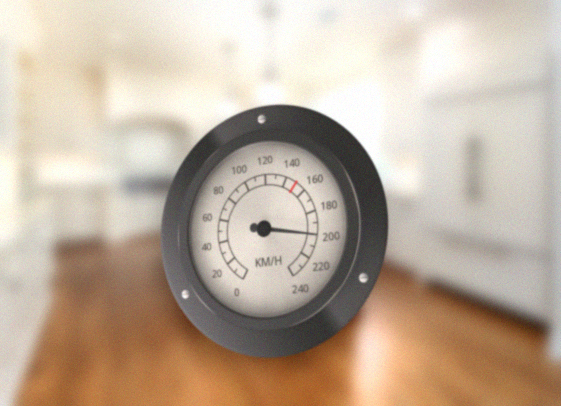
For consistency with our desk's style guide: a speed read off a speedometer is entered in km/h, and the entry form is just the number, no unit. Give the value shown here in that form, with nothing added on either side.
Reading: 200
